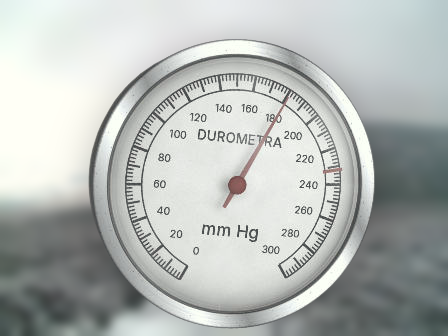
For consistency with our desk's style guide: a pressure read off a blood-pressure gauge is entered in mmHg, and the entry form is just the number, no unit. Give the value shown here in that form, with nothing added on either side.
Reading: 180
